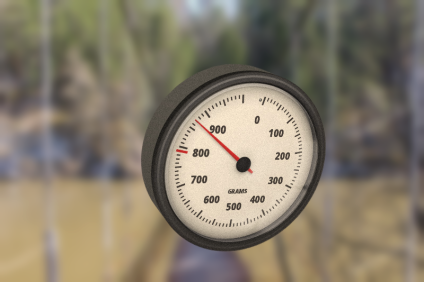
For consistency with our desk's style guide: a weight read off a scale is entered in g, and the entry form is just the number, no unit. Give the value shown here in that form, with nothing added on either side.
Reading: 870
